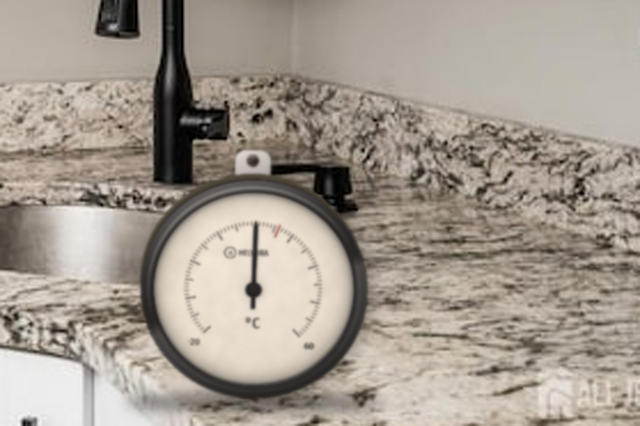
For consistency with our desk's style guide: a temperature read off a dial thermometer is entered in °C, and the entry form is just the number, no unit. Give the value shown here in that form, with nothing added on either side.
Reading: 20
